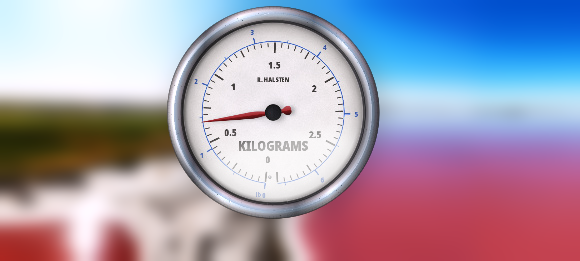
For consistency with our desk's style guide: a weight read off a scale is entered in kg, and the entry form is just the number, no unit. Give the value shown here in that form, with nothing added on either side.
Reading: 0.65
